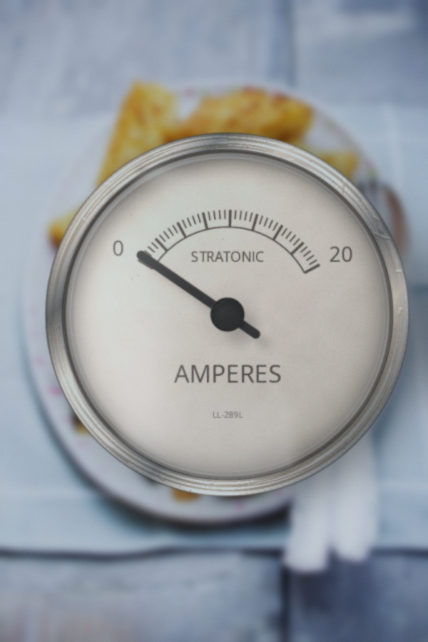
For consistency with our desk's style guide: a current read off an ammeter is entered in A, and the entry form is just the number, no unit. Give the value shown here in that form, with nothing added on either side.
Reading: 0.5
